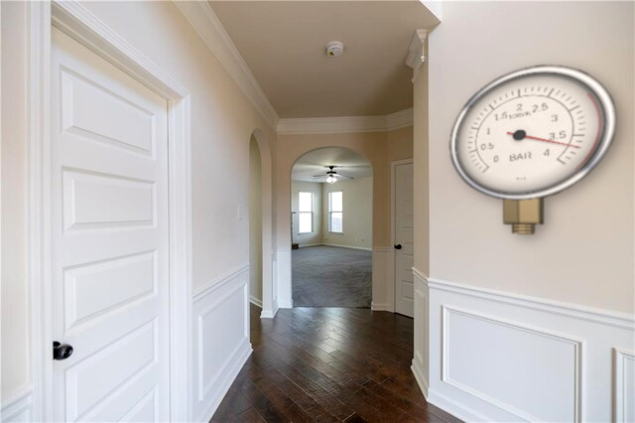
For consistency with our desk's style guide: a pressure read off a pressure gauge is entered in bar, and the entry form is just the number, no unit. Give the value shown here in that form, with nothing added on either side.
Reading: 3.7
